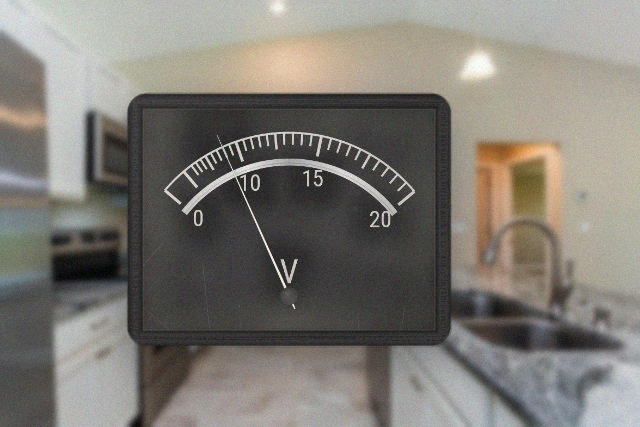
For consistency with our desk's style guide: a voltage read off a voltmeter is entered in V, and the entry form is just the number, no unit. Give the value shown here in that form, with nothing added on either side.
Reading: 9
